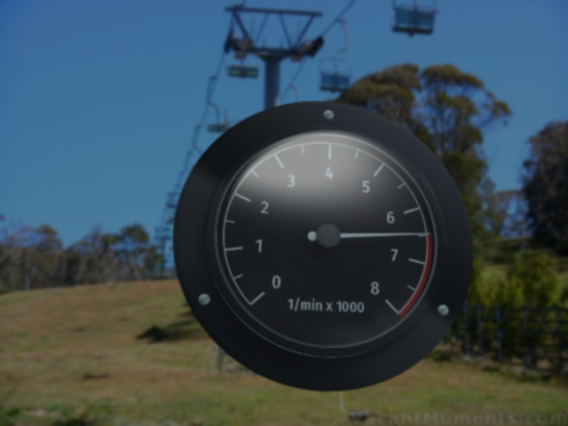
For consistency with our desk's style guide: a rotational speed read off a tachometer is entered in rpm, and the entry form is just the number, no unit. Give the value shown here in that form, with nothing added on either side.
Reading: 6500
